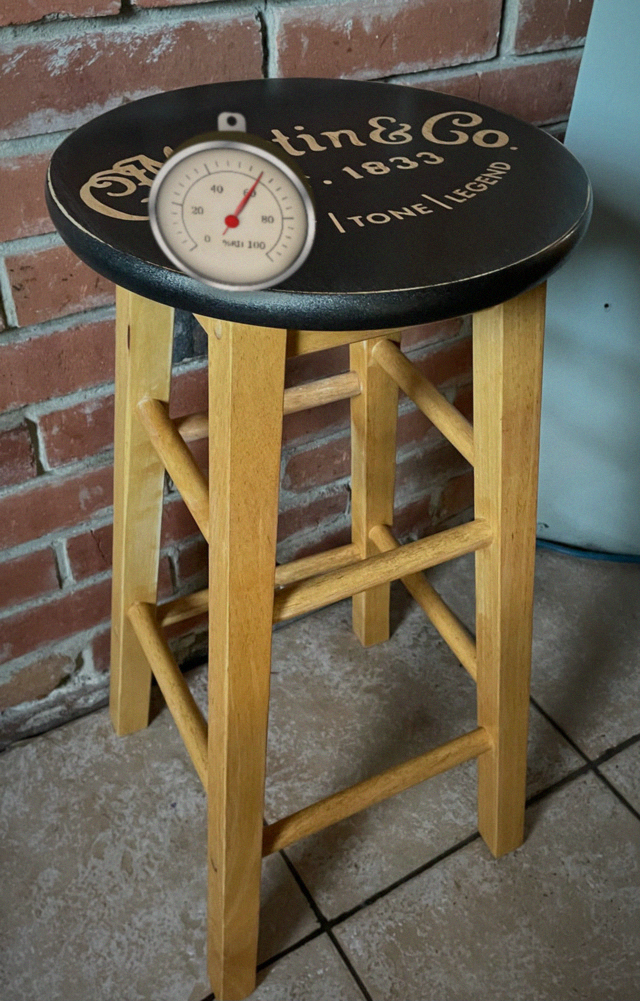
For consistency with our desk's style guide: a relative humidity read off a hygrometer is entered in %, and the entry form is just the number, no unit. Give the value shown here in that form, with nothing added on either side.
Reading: 60
